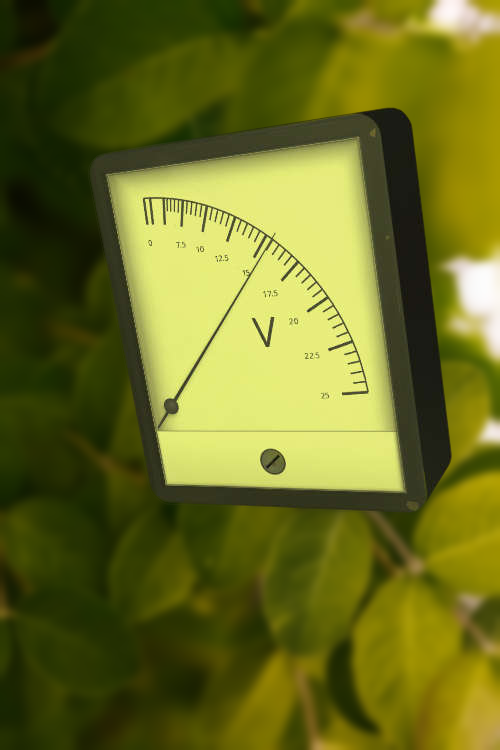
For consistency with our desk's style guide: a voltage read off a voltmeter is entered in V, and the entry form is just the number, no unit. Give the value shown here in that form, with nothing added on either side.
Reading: 15.5
